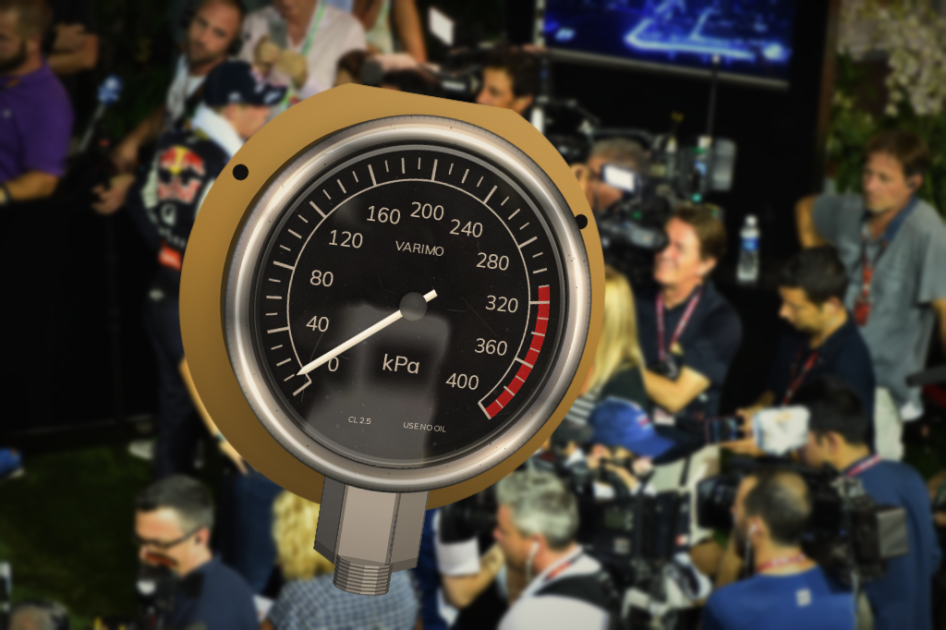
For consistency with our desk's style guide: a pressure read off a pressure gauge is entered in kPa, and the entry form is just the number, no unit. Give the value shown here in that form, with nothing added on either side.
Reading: 10
